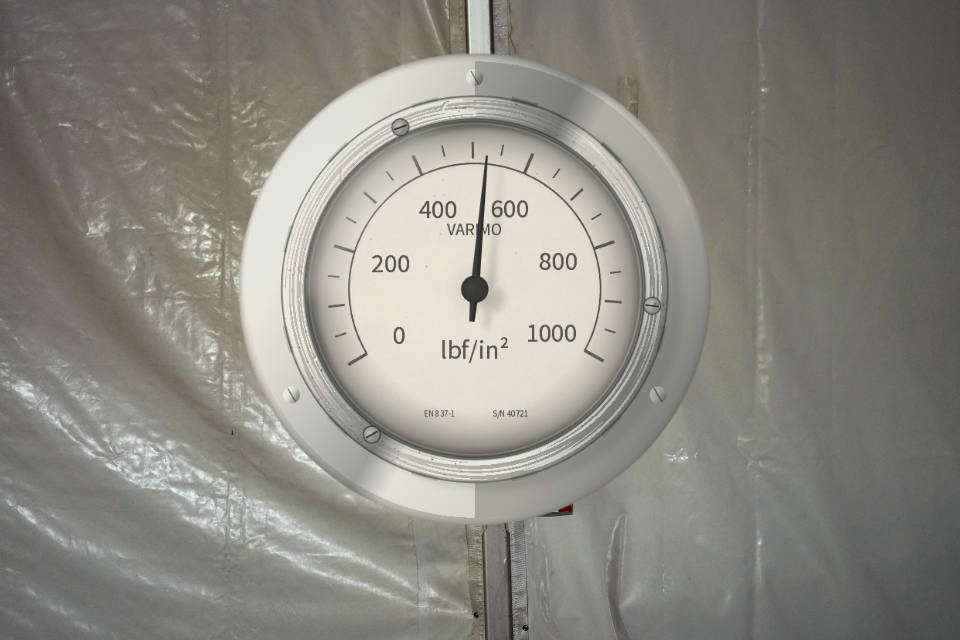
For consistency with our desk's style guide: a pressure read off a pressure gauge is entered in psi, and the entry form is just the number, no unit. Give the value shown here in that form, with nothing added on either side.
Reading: 525
